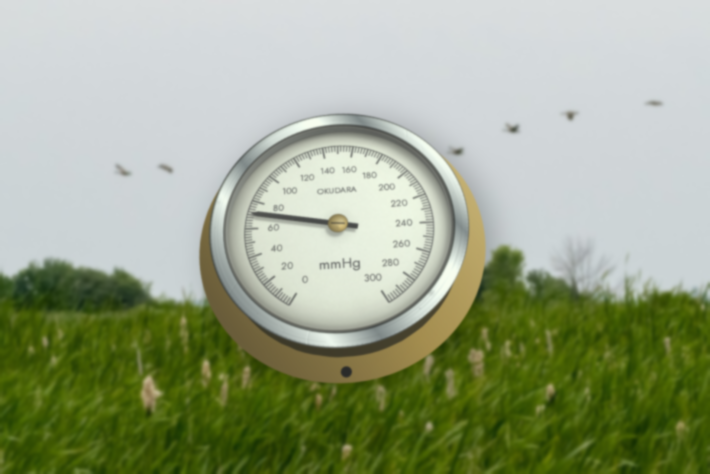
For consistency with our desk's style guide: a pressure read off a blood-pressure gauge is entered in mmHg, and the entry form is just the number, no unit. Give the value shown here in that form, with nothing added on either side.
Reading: 70
